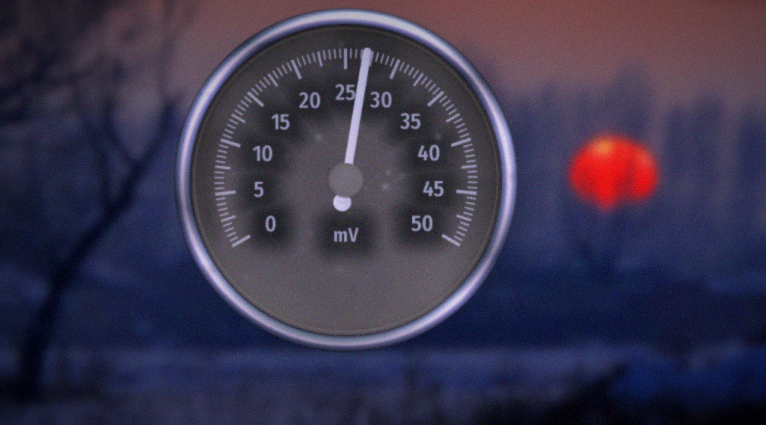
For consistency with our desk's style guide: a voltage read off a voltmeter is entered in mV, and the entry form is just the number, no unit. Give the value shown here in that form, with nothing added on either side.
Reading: 27
